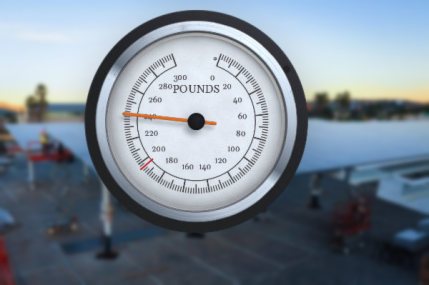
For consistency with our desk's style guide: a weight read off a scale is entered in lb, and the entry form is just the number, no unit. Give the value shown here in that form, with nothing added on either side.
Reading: 240
